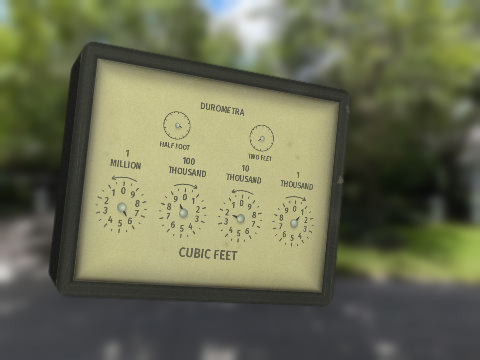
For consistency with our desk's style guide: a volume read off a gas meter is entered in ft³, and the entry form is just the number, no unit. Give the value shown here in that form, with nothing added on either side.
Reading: 592100
